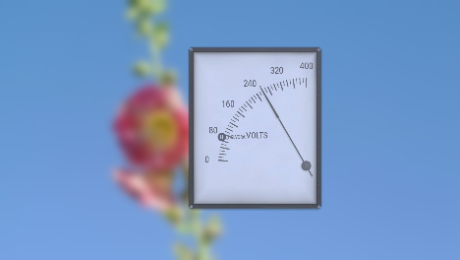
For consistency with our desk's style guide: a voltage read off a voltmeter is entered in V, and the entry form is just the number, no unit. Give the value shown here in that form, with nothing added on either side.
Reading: 260
